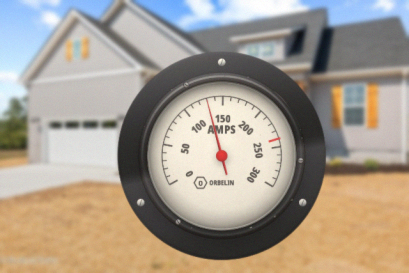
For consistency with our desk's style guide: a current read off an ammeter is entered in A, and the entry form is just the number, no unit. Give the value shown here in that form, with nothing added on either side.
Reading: 130
